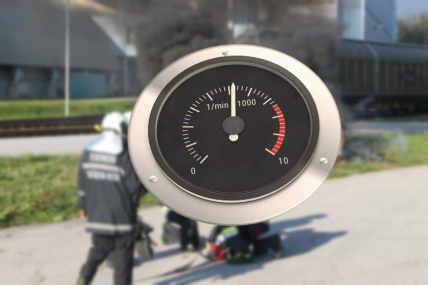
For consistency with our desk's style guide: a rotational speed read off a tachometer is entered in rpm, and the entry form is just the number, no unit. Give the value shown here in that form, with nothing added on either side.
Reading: 5200
